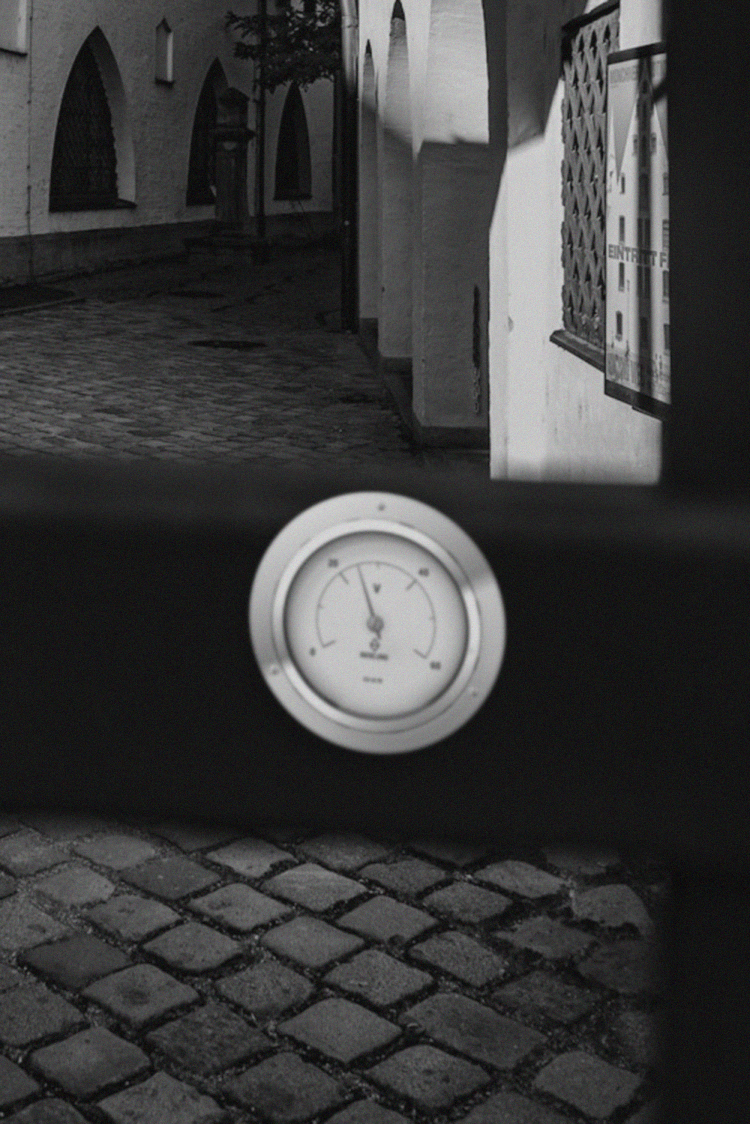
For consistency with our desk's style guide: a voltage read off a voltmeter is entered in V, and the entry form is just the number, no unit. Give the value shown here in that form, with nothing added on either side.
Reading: 25
